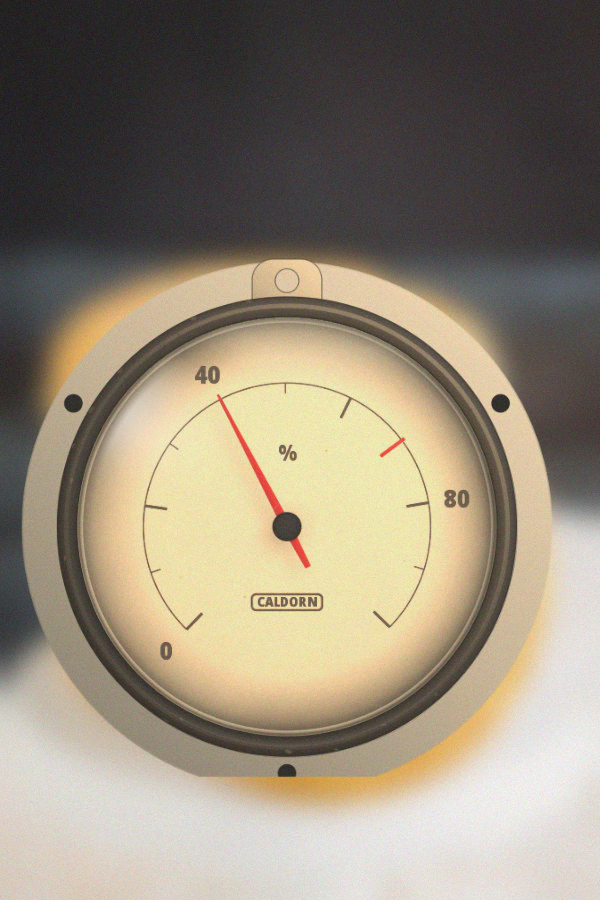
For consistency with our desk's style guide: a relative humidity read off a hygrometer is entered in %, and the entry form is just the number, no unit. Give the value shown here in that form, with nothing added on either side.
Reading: 40
